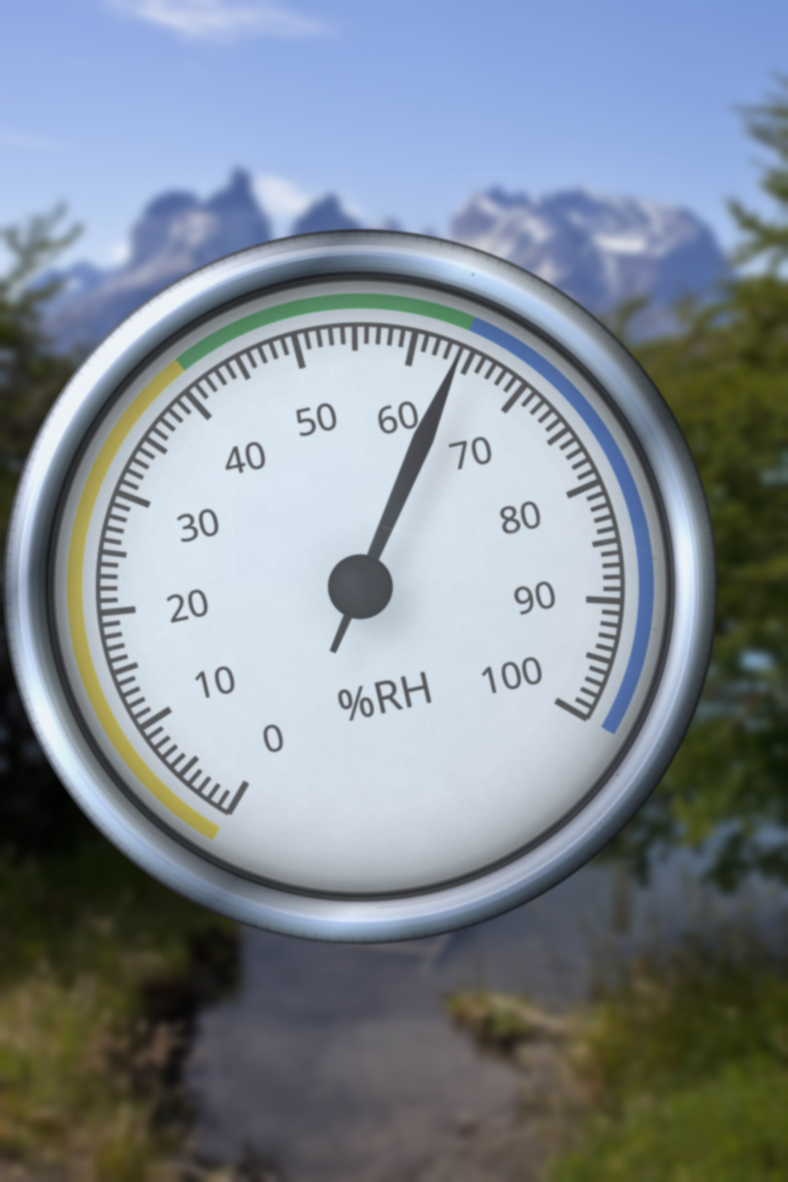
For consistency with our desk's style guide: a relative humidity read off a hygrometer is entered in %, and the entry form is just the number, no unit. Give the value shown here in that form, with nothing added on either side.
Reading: 64
